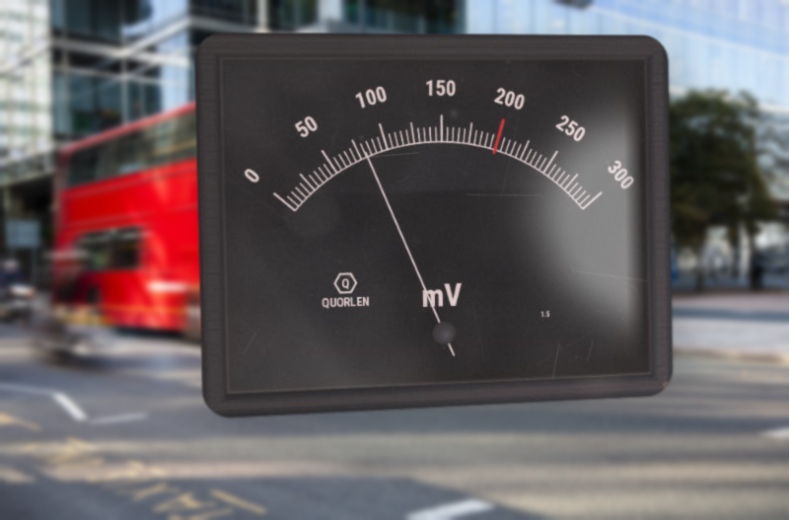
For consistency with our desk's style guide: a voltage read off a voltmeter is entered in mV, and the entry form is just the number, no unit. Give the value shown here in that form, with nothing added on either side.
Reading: 80
